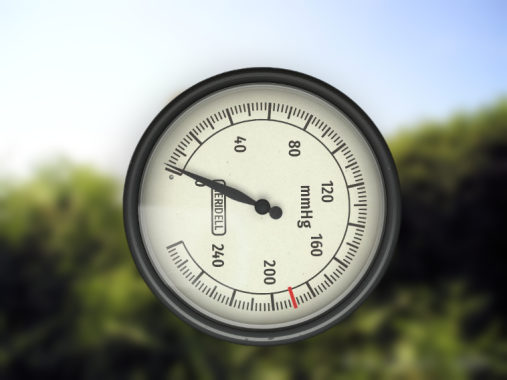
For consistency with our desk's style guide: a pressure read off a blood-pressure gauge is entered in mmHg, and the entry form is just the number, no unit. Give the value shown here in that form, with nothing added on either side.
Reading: 2
